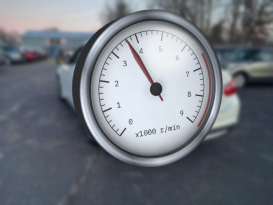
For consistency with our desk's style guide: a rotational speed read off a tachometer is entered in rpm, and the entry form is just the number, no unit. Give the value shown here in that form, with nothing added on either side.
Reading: 3600
